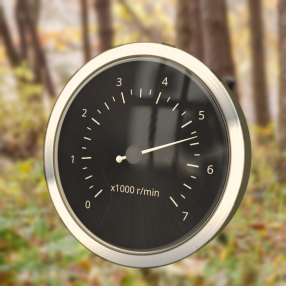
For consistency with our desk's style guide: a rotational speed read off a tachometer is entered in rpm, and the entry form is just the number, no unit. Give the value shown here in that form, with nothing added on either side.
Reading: 5375
